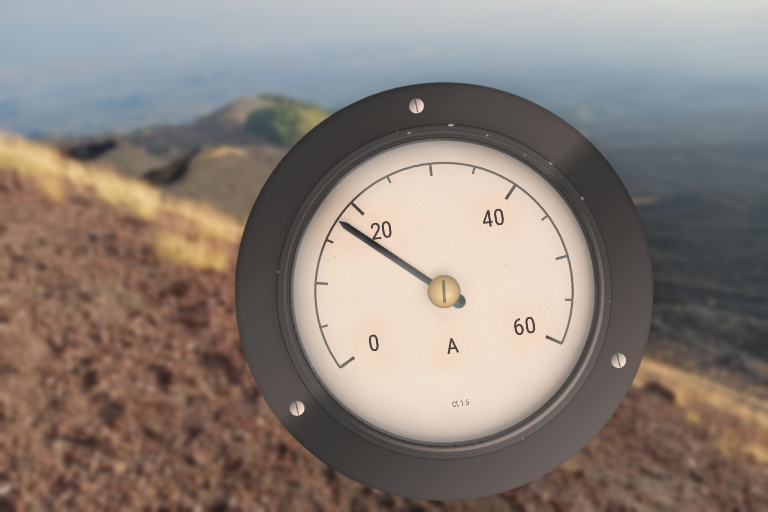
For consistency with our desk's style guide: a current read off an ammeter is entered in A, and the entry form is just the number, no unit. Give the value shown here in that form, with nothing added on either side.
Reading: 17.5
